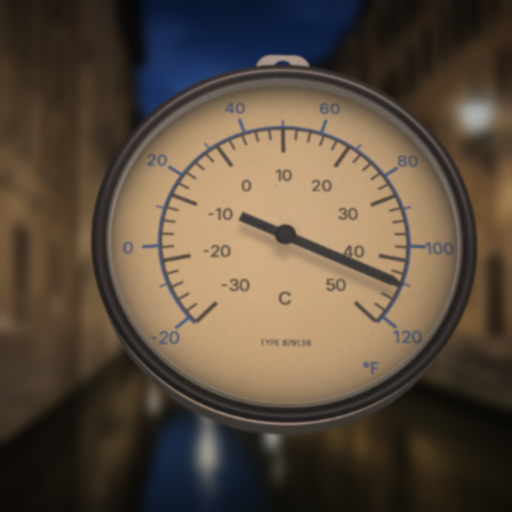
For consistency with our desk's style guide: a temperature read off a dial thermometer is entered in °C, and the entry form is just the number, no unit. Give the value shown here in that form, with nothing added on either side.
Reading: 44
